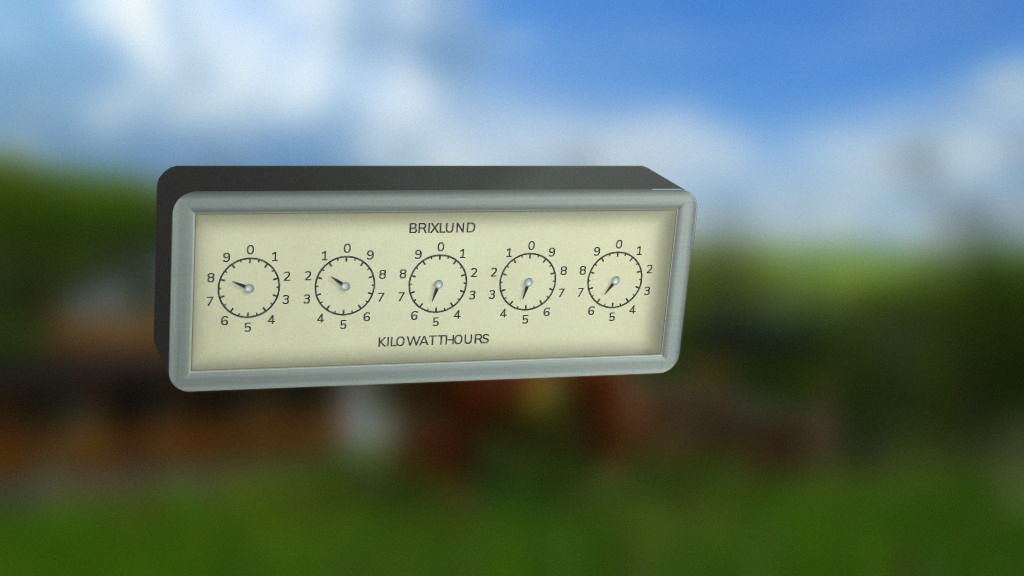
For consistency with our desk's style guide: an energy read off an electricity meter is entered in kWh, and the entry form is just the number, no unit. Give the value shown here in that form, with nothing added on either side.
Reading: 81546
